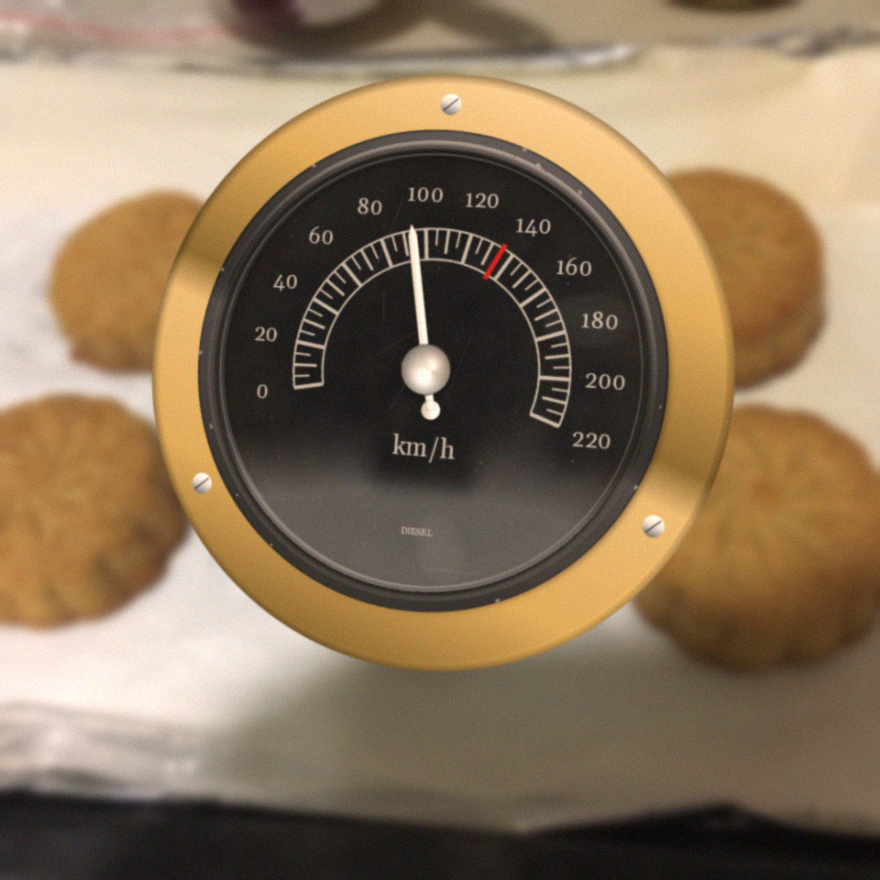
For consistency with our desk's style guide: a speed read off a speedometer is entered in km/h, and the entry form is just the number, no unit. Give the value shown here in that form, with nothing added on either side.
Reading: 95
